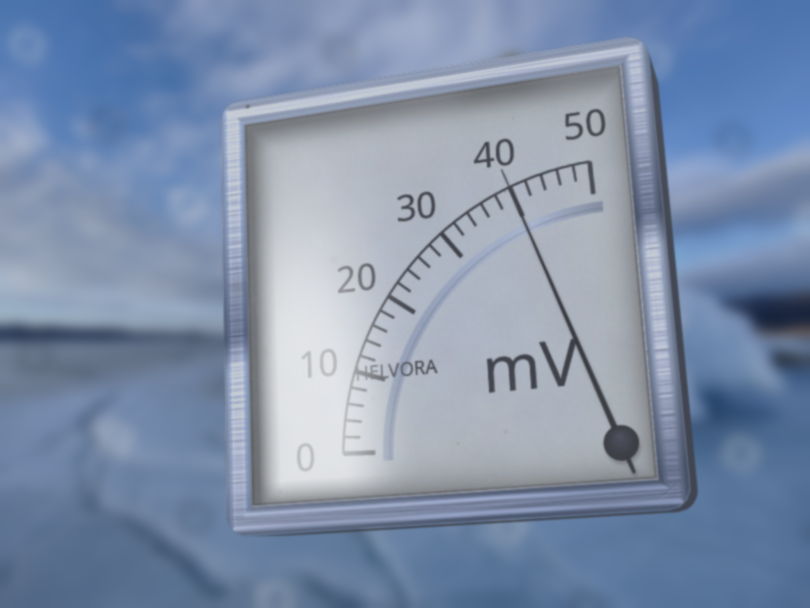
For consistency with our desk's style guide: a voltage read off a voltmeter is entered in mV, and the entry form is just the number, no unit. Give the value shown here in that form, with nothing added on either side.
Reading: 40
